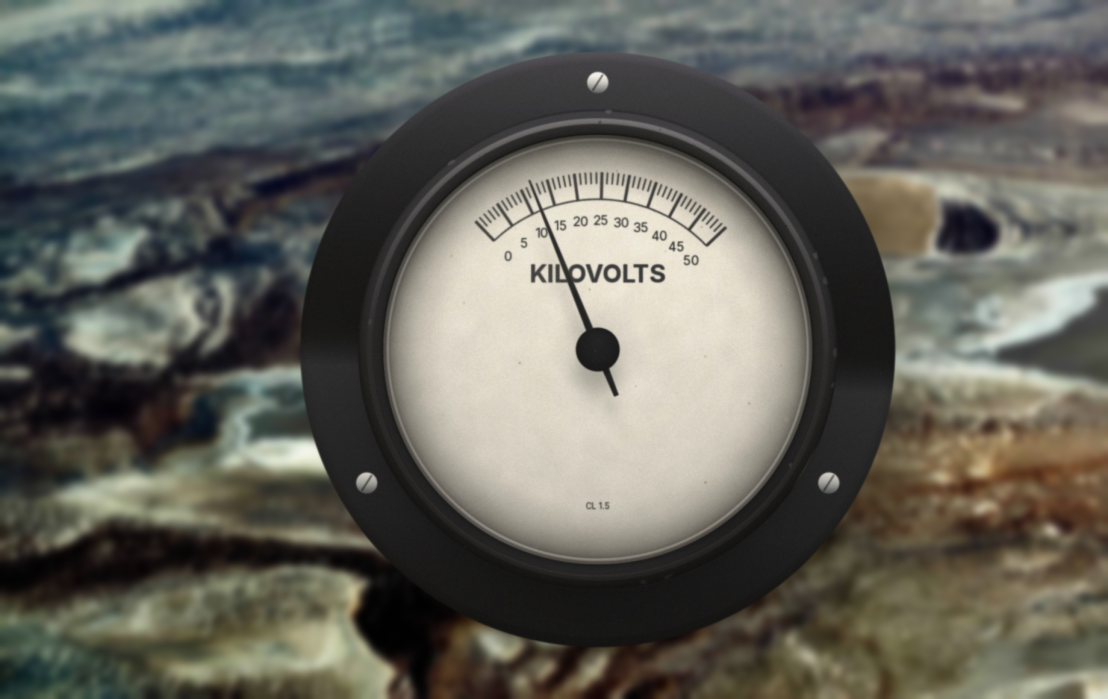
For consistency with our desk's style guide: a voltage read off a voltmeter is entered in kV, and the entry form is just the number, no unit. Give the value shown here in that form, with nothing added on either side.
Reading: 12
